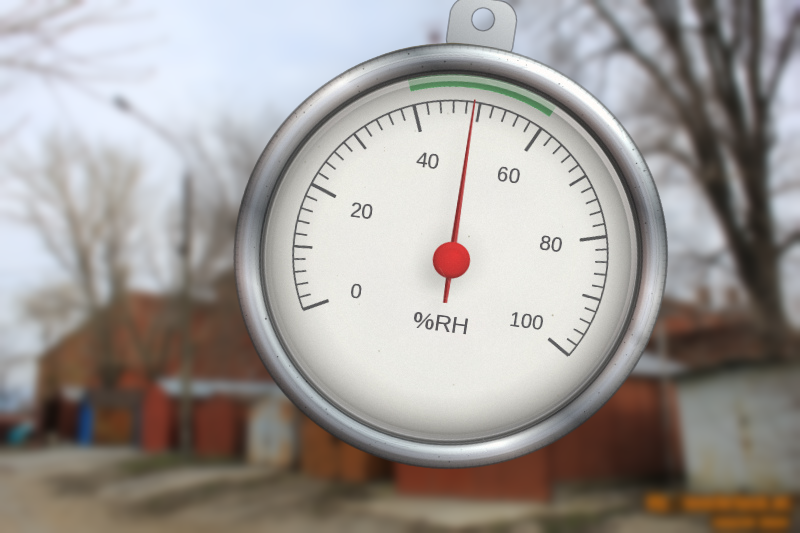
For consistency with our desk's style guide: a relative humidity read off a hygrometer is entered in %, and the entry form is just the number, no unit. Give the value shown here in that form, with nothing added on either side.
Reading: 49
